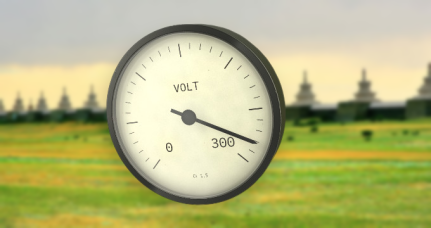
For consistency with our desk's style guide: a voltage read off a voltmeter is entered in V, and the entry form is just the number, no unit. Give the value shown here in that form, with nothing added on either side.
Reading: 280
